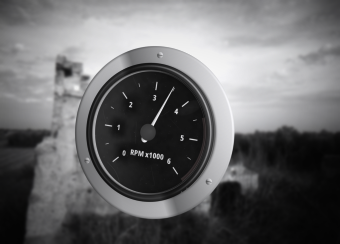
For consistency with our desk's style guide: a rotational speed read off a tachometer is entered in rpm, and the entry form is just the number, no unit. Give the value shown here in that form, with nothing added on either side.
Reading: 3500
